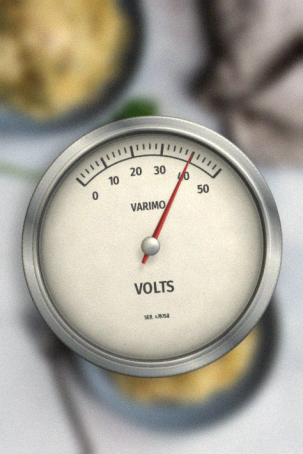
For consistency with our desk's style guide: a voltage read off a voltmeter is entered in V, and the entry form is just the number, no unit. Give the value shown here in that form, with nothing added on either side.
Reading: 40
